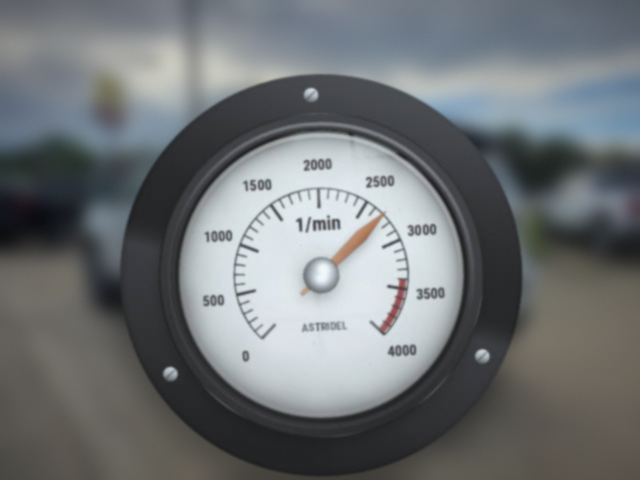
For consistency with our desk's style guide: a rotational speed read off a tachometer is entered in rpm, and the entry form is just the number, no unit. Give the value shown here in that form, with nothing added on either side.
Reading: 2700
